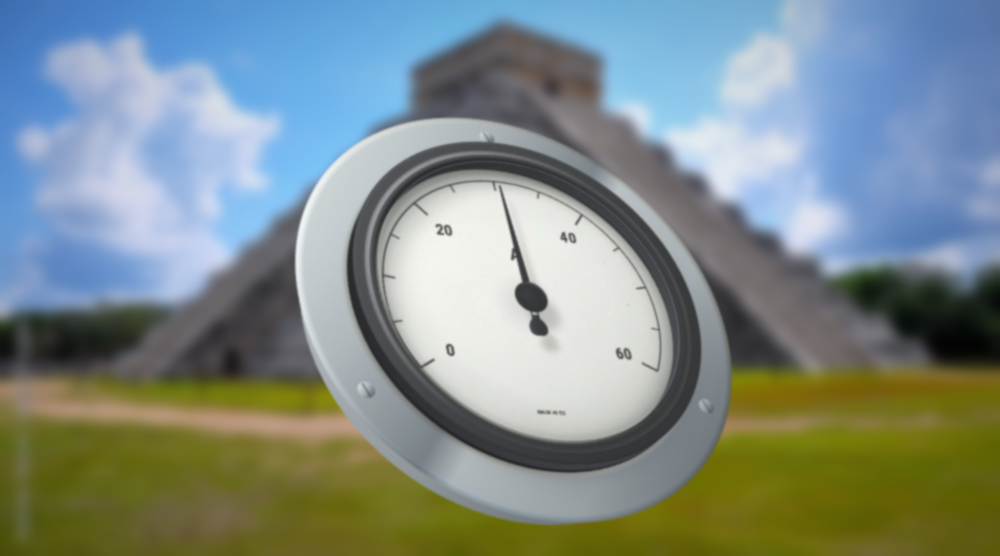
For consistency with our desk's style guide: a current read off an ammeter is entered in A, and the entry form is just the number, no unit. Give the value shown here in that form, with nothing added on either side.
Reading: 30
